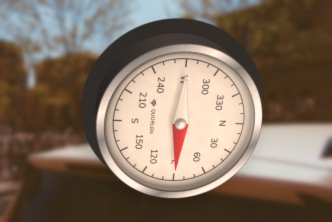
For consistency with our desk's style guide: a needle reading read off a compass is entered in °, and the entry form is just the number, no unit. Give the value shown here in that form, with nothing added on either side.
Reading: 90
